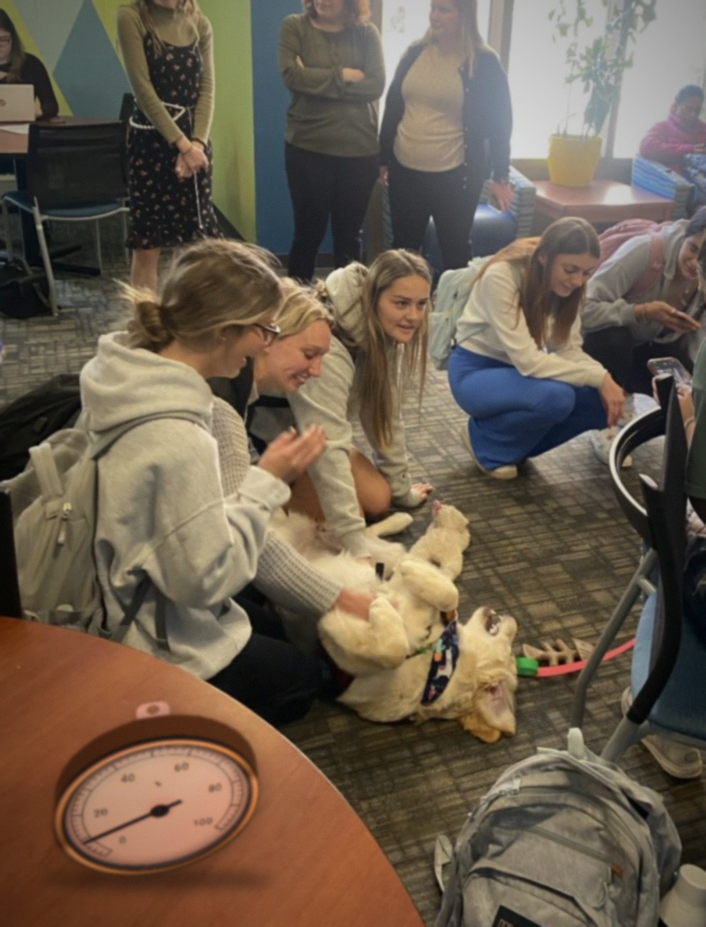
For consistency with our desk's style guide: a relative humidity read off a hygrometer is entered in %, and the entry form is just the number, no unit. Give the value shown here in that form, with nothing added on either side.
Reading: 10
